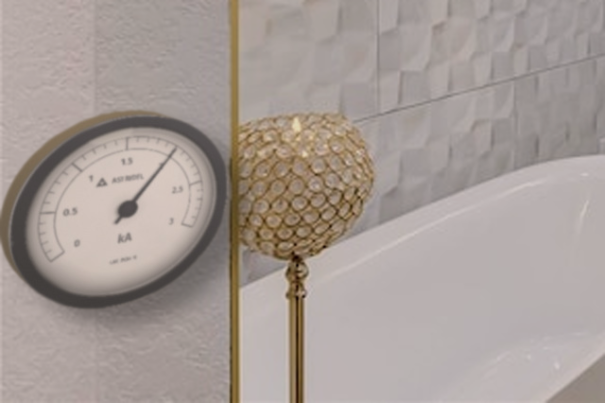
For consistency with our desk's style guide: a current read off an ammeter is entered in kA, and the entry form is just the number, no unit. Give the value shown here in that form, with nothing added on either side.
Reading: 2
